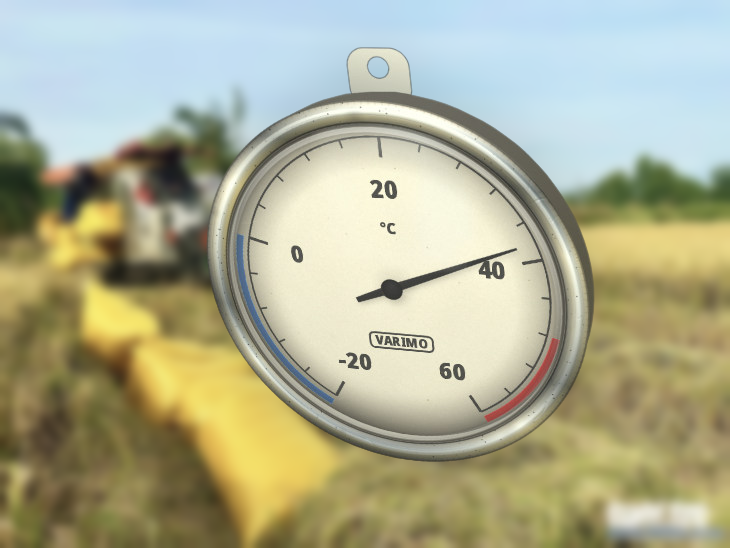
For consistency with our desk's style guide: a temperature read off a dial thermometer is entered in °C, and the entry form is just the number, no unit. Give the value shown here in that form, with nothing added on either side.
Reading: 38
